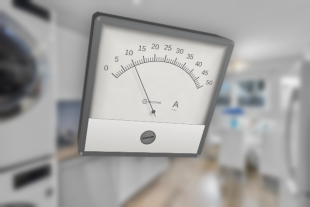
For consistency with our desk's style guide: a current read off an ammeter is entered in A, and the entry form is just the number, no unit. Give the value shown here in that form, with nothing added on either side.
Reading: 10
